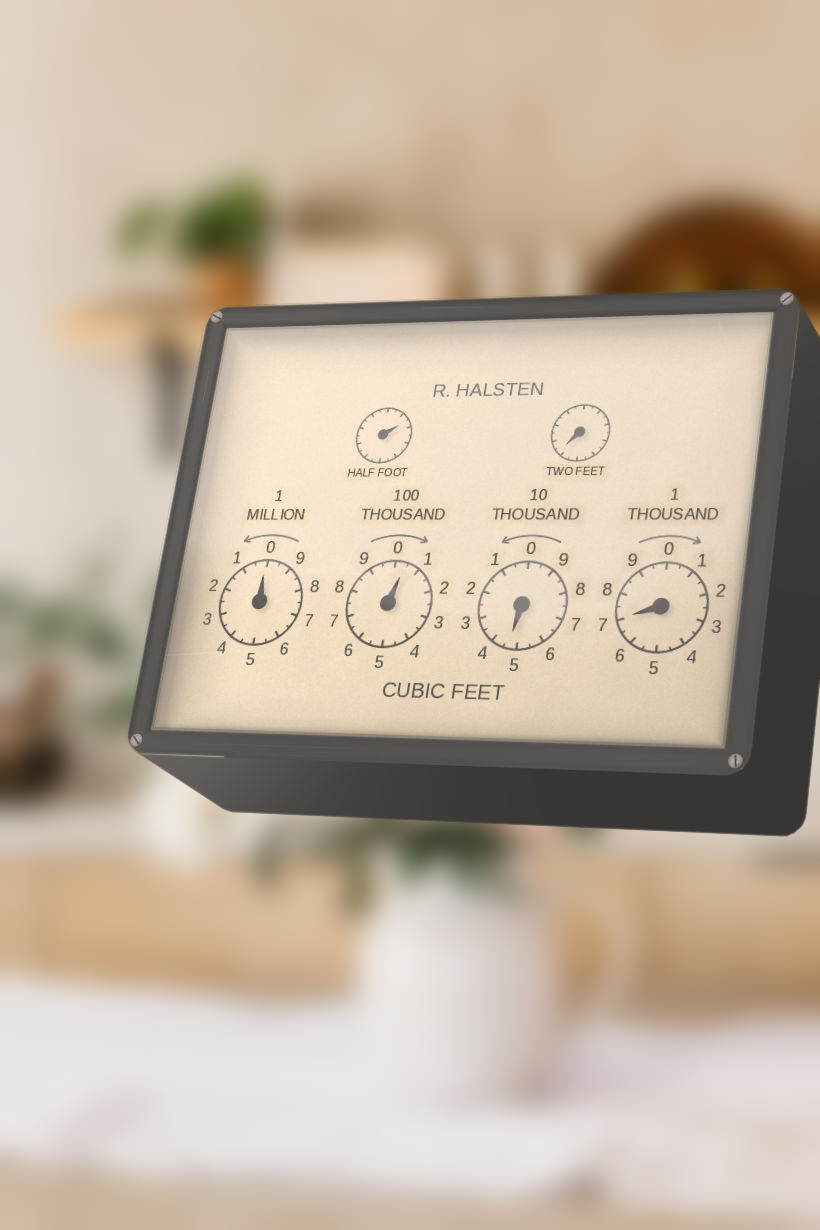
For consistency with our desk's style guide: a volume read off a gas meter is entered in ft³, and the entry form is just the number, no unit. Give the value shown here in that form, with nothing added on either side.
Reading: 4700
